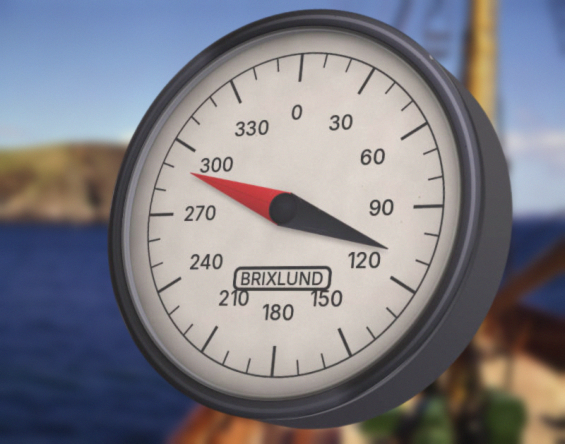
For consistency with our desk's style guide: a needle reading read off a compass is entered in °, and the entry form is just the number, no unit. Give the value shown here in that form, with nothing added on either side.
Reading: 290
